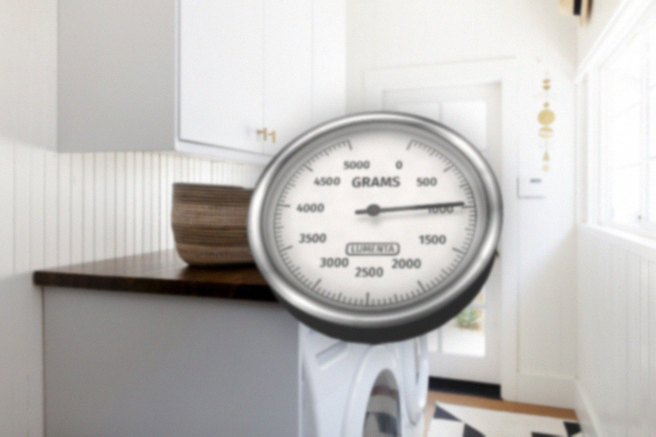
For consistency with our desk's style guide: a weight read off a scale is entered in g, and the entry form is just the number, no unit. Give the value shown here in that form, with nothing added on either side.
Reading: 1000
